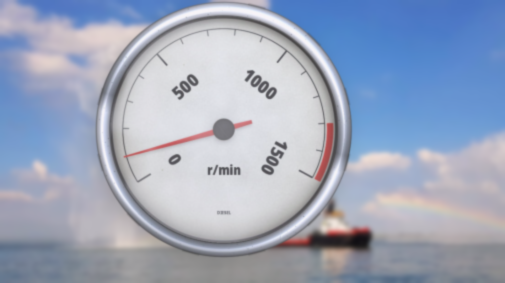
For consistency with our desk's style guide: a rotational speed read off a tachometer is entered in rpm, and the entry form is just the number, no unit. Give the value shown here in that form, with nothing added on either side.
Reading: 100
